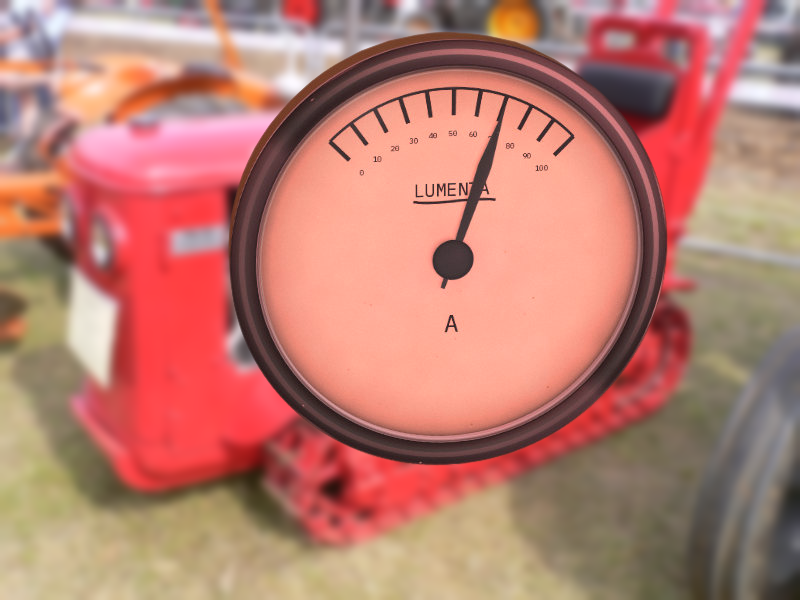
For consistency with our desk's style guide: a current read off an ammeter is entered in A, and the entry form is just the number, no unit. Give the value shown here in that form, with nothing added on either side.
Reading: 70
